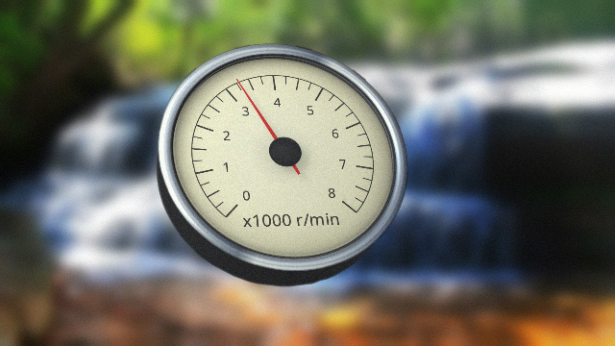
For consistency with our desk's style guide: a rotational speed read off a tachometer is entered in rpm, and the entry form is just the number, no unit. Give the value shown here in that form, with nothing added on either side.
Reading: 3250
